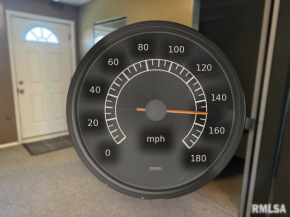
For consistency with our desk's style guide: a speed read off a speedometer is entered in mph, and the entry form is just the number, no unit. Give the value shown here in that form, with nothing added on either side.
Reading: 150
